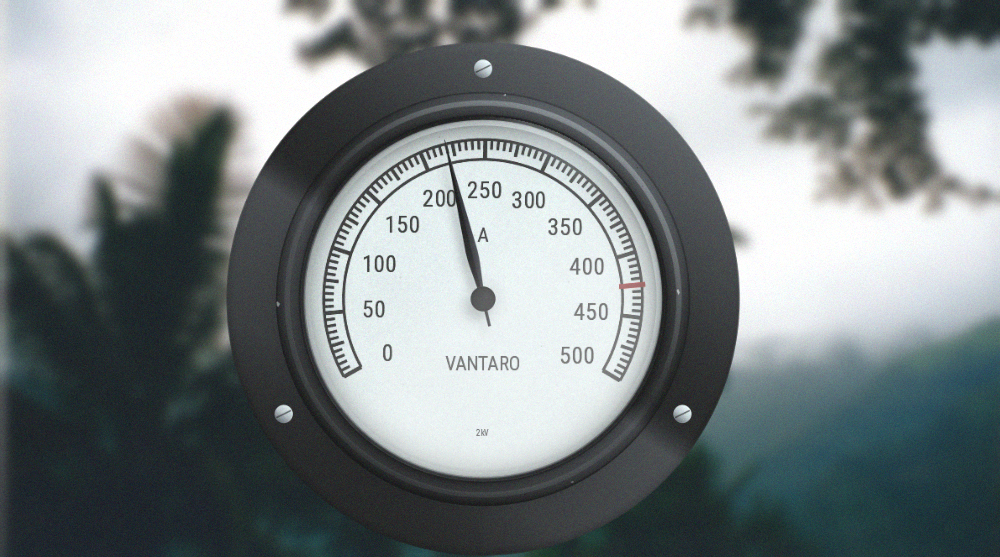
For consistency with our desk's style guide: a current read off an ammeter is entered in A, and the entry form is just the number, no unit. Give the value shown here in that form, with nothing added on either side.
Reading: 220
